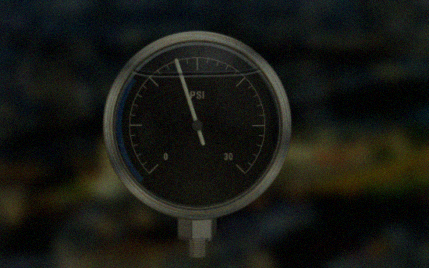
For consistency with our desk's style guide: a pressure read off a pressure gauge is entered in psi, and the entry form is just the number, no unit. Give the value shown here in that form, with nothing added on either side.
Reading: 13
